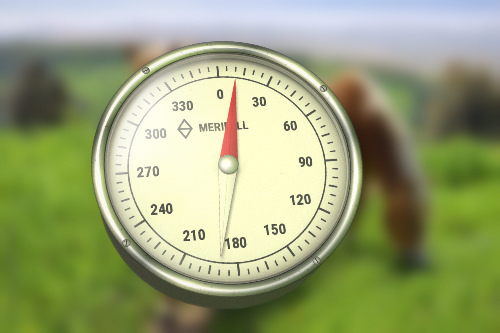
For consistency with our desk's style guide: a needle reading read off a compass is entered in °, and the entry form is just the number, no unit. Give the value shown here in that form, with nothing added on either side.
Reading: 10
